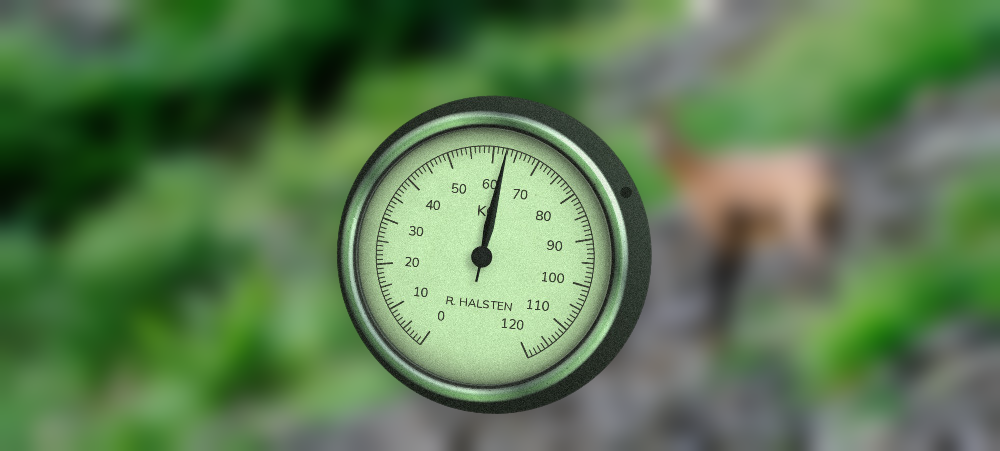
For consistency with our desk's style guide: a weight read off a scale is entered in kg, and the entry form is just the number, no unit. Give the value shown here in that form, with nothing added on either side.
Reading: 63
